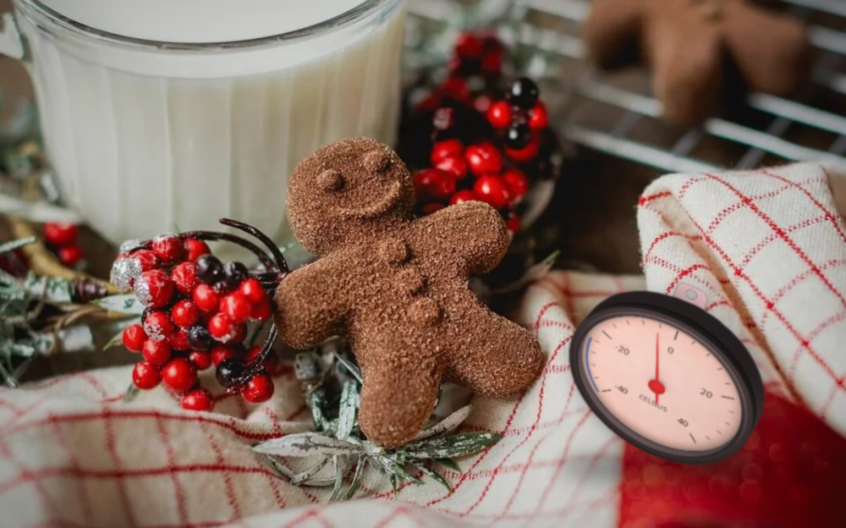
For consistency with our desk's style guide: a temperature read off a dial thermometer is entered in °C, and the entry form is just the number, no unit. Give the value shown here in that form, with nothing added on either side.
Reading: -4
